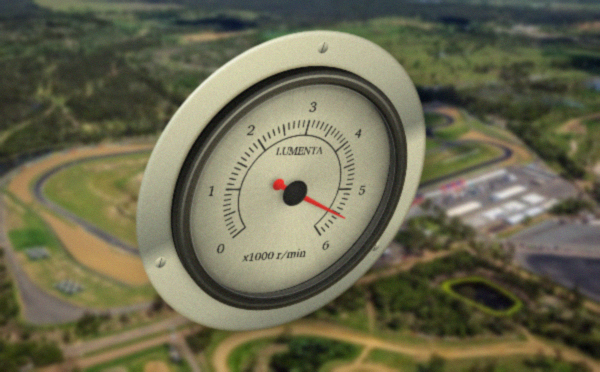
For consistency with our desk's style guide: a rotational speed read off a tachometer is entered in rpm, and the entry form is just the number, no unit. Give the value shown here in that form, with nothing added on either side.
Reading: 5500
